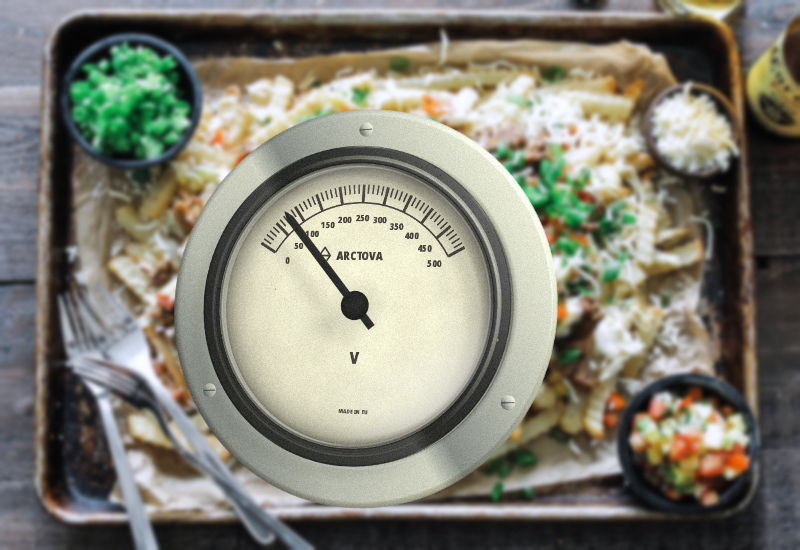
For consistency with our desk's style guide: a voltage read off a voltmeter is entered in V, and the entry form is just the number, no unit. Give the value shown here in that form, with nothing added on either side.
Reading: 80
